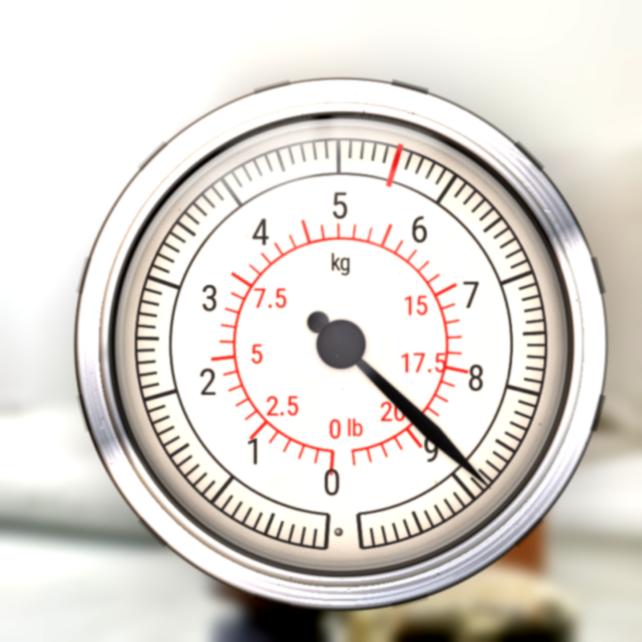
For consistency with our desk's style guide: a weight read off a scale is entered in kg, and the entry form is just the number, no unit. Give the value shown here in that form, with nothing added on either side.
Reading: 8.85
